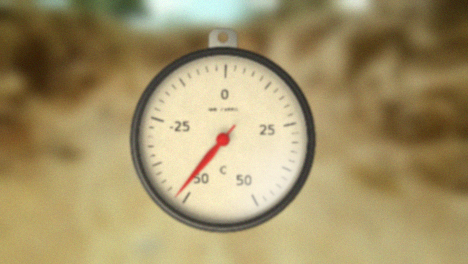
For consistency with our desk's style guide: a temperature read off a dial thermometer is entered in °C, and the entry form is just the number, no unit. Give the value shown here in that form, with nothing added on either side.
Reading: -47.5
